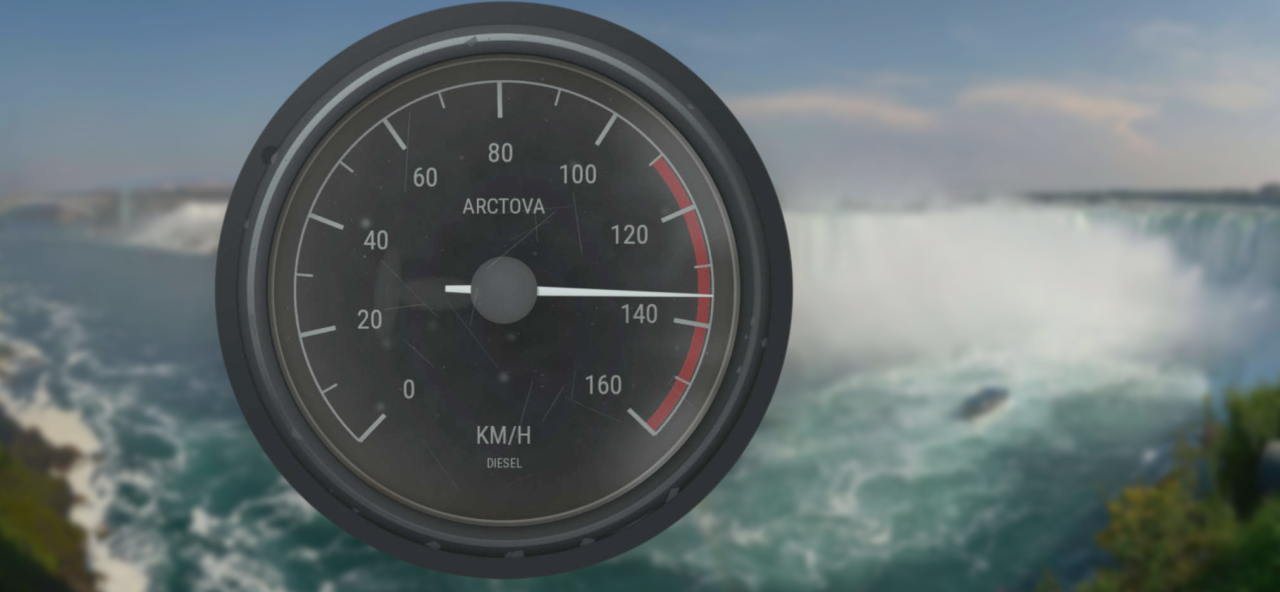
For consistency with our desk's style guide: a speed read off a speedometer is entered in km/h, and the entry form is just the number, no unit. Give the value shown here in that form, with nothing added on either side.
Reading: 135
